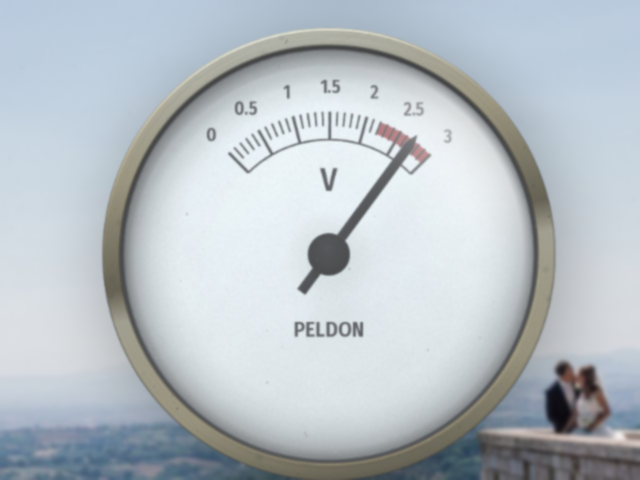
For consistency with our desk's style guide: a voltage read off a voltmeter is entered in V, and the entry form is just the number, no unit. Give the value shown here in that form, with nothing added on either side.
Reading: 2.7
